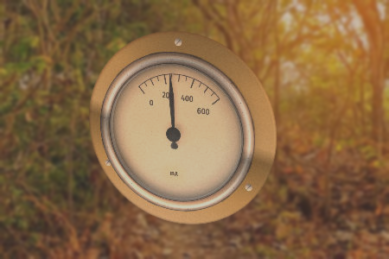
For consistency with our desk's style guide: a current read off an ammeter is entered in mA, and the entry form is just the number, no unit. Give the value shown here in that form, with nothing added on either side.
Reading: 250
